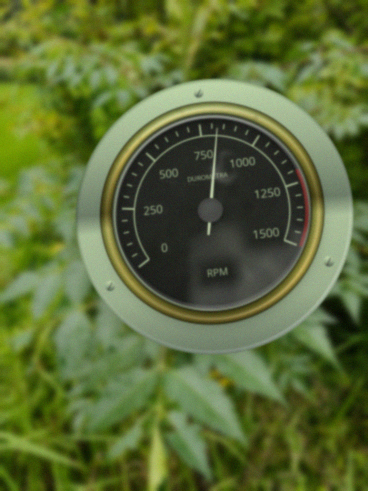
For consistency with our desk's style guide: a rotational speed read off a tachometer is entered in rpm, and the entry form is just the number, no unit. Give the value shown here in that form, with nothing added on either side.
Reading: 825
